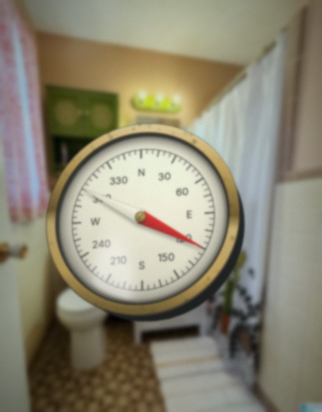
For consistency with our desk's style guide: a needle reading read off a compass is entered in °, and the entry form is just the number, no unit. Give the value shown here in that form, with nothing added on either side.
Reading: 120
